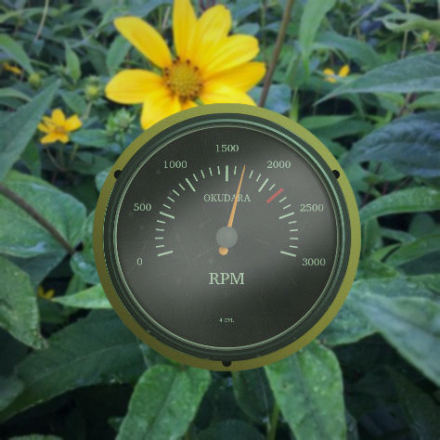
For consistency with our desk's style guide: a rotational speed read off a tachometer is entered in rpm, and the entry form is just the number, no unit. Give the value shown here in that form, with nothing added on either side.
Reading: 1700
